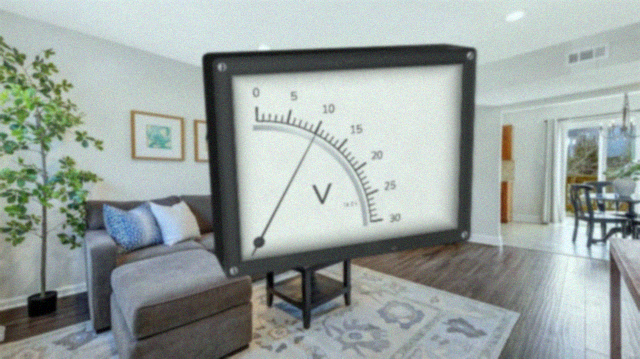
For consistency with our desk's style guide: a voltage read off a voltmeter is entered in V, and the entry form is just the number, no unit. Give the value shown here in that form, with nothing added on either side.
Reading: 10
